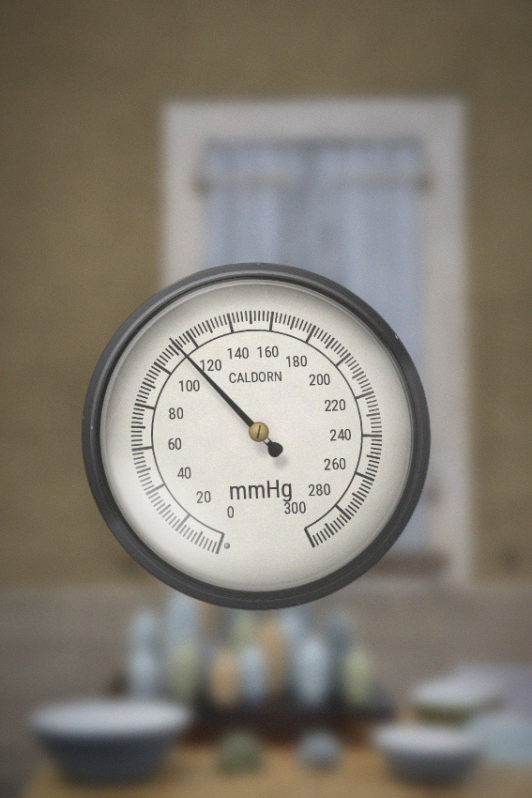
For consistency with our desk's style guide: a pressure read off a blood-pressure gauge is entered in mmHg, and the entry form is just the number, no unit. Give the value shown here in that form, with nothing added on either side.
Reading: 112
